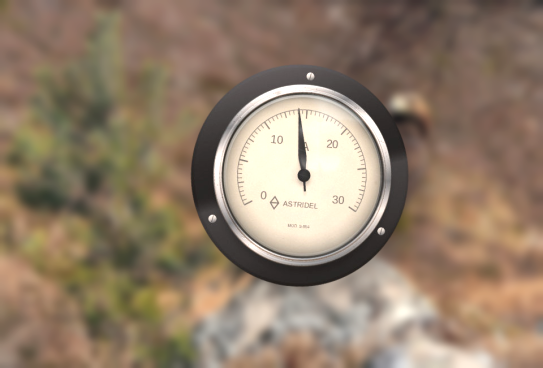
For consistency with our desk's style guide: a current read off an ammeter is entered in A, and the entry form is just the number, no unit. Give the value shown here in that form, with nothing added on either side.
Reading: 14
